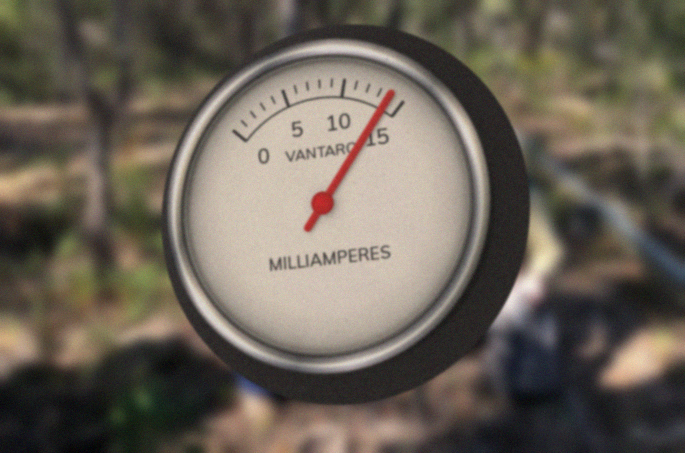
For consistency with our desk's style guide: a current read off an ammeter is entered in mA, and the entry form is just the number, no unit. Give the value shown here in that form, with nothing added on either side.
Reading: 14
